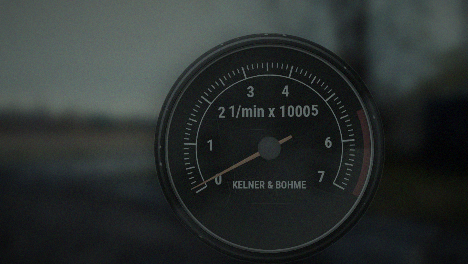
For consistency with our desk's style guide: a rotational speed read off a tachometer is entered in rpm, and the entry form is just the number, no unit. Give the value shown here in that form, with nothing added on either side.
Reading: 100
